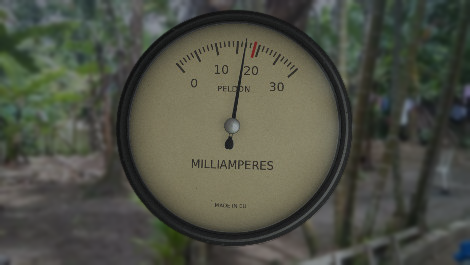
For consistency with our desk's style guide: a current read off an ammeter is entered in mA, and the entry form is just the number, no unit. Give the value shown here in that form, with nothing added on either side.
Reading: 17
